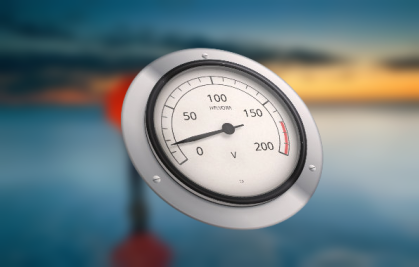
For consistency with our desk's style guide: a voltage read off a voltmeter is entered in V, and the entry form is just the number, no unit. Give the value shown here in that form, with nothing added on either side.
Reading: 15
